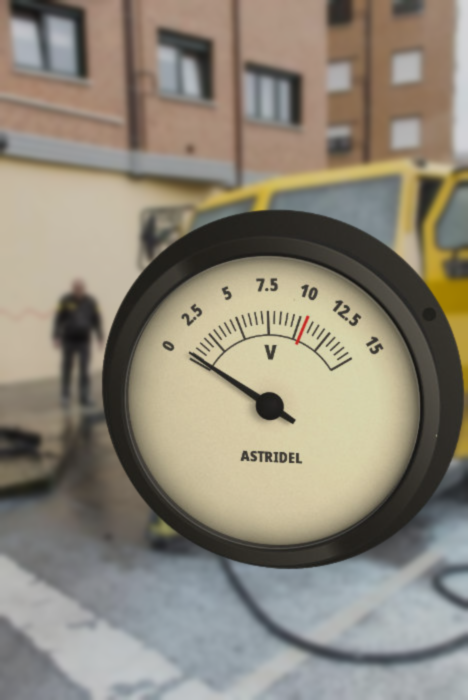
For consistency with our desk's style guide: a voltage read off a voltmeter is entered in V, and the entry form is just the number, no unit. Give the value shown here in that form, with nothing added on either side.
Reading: 0.5
